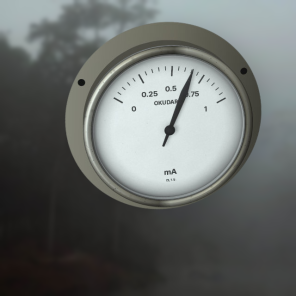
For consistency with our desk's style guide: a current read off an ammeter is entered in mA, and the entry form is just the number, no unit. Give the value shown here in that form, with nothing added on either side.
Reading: 0.65
